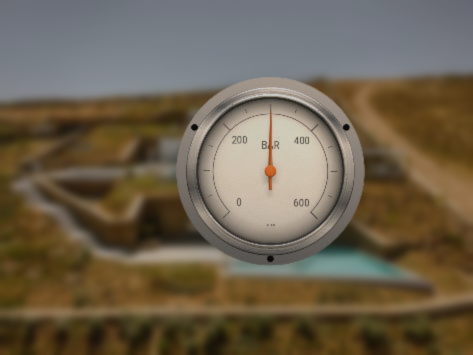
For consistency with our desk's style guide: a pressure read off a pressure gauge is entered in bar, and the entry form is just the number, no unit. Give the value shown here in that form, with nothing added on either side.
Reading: 300
